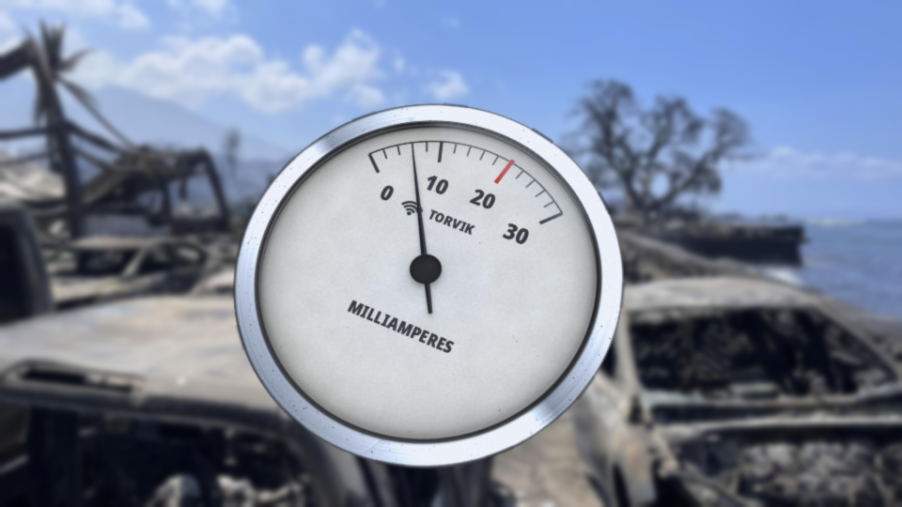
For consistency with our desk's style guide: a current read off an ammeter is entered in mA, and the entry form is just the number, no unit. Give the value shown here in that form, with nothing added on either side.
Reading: 6
